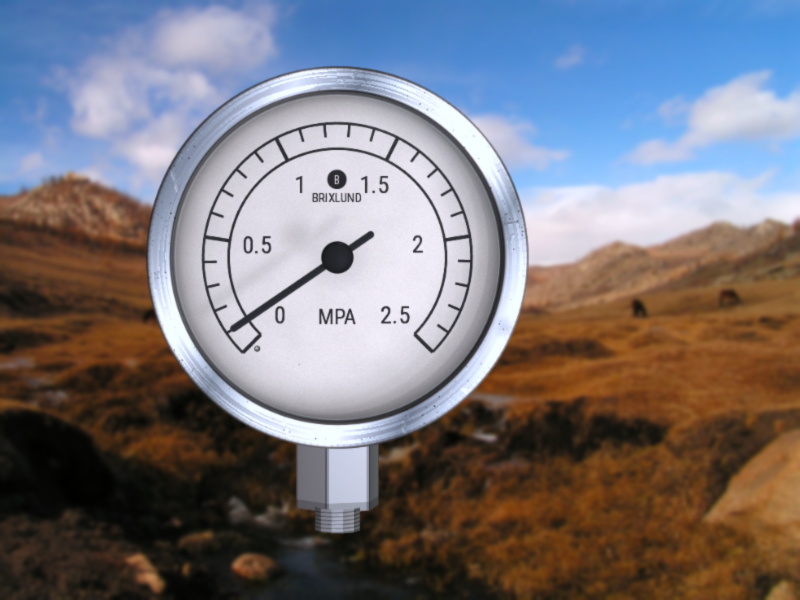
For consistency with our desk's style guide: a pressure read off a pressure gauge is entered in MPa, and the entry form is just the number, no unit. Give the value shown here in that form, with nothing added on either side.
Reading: 0.1
